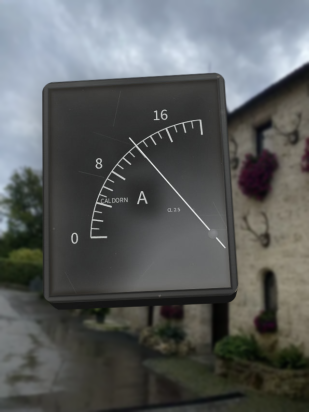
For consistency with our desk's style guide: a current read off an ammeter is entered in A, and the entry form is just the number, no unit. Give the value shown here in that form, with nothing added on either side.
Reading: 12
